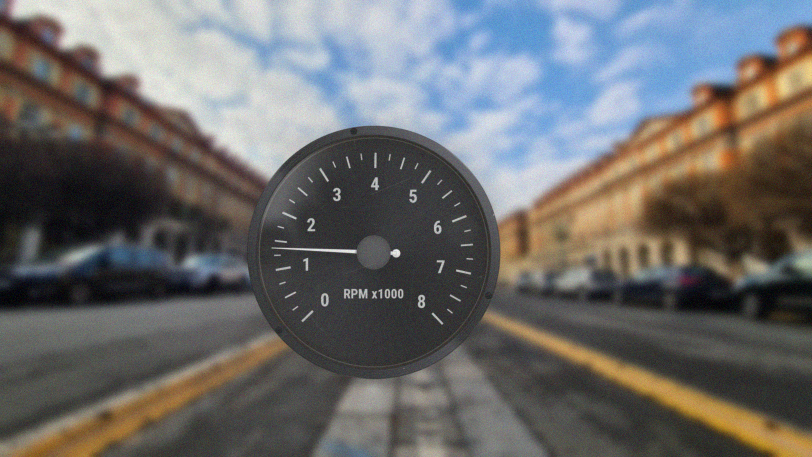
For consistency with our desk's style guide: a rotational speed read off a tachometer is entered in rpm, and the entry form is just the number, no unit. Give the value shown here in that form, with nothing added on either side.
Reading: 1375
